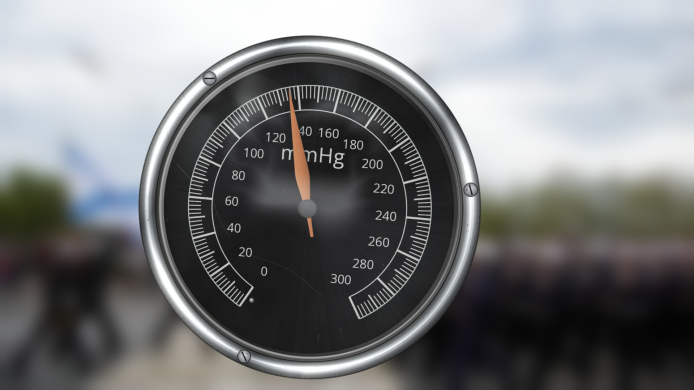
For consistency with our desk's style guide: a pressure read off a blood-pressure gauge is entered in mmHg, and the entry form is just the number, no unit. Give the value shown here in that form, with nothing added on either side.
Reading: 136
